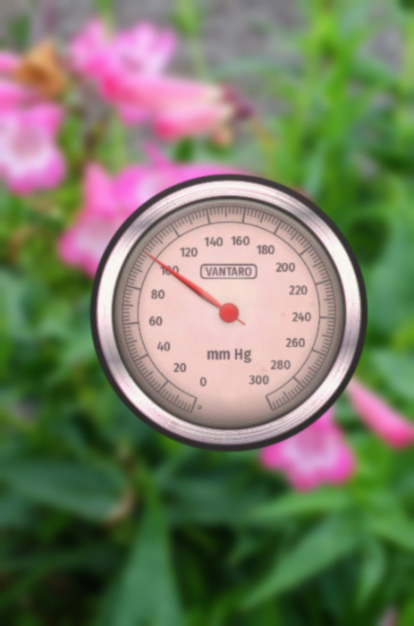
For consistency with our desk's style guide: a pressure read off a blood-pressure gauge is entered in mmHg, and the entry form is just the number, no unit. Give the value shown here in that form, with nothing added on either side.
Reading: 100
